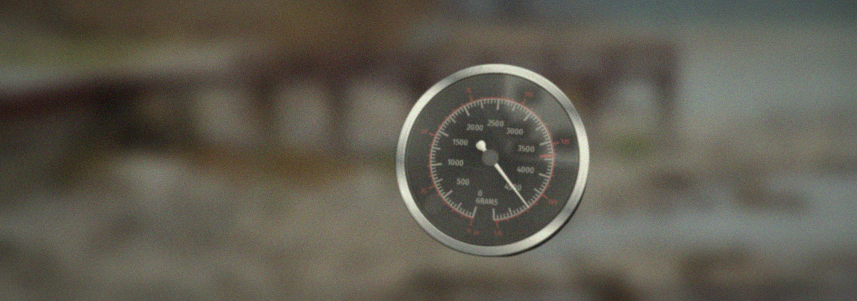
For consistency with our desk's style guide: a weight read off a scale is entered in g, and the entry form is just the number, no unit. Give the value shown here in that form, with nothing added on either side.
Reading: 4500
